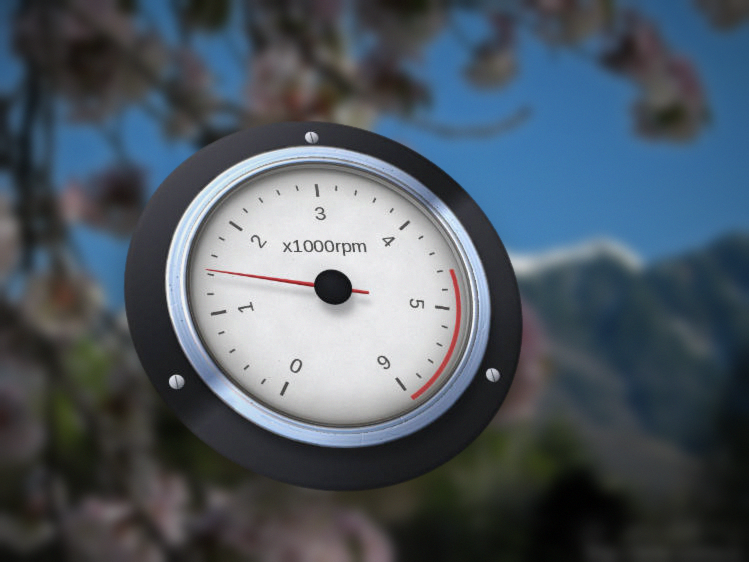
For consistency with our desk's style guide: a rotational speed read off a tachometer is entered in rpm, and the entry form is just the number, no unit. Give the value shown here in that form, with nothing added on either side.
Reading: 1400
